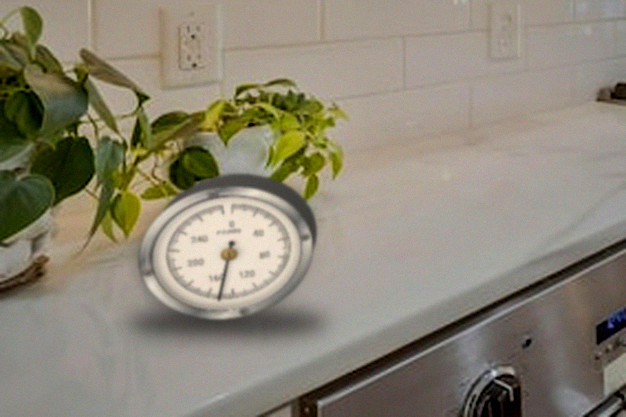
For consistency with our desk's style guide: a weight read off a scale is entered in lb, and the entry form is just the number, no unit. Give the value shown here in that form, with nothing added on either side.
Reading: 150
